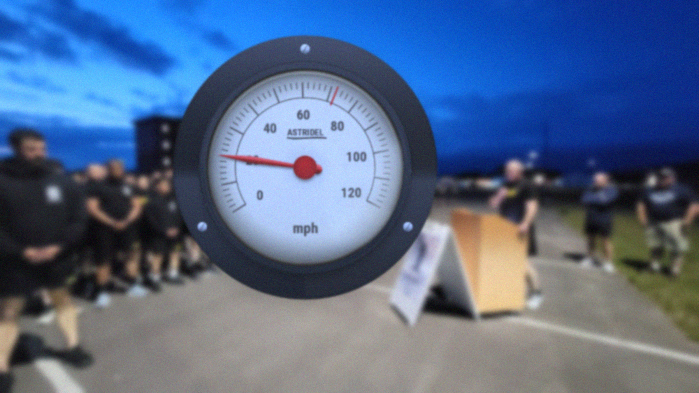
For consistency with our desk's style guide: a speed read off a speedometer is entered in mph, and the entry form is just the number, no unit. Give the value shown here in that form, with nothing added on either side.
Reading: 20
